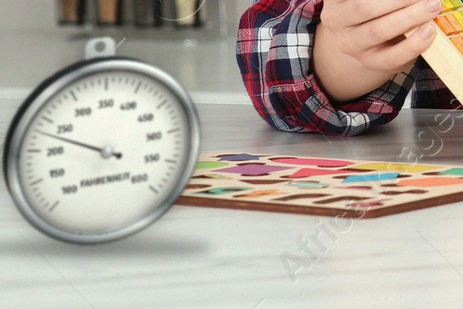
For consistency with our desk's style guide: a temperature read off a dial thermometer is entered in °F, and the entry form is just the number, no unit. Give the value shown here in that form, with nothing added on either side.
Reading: 230
